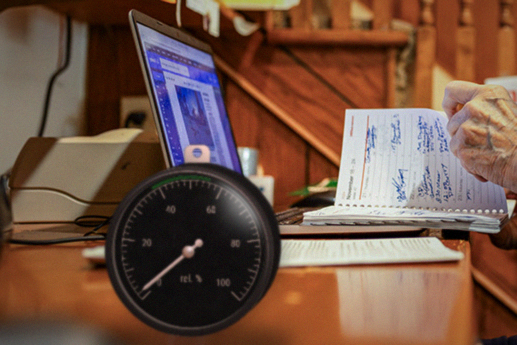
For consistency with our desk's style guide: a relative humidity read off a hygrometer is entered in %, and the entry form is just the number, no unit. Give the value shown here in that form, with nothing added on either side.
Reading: 2
